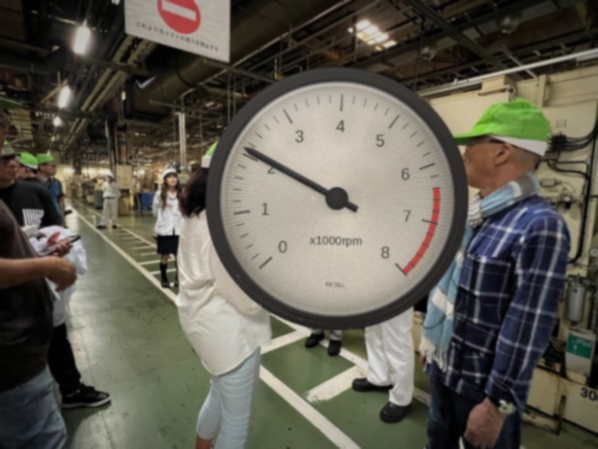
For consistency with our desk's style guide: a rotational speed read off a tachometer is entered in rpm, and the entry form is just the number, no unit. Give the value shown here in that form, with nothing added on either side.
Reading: 2100
